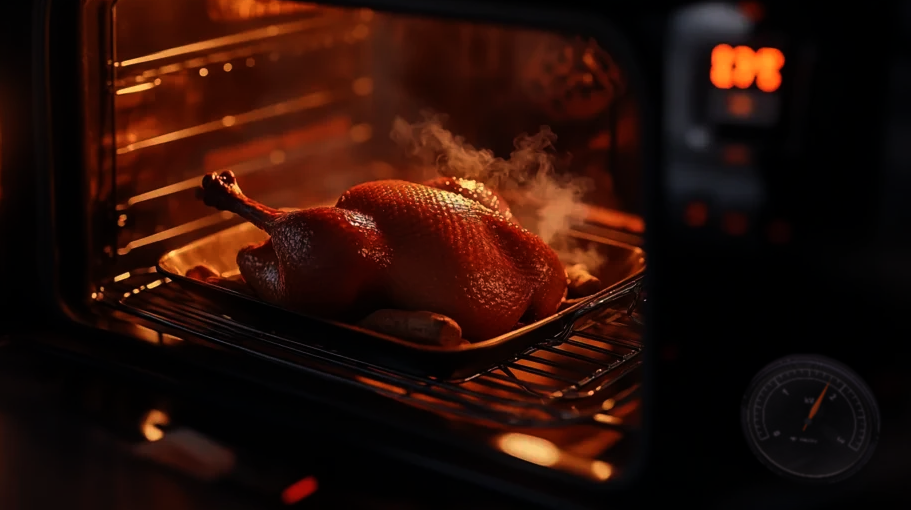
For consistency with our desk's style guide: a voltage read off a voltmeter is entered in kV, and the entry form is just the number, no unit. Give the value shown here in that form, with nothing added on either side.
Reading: 1.8
